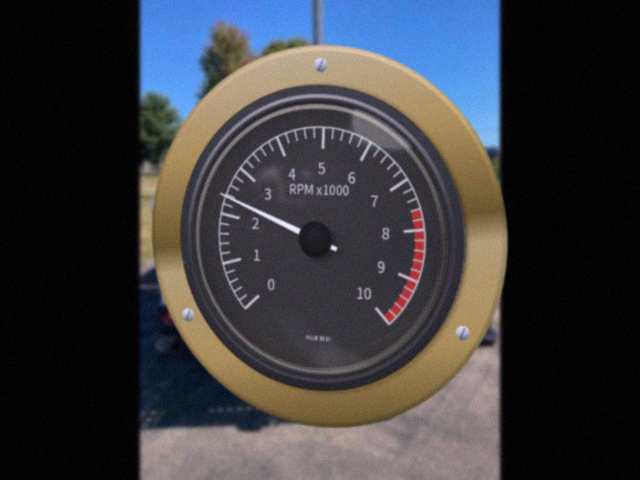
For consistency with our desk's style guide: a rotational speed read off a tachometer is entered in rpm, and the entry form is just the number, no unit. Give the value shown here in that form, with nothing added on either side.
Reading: 2400
